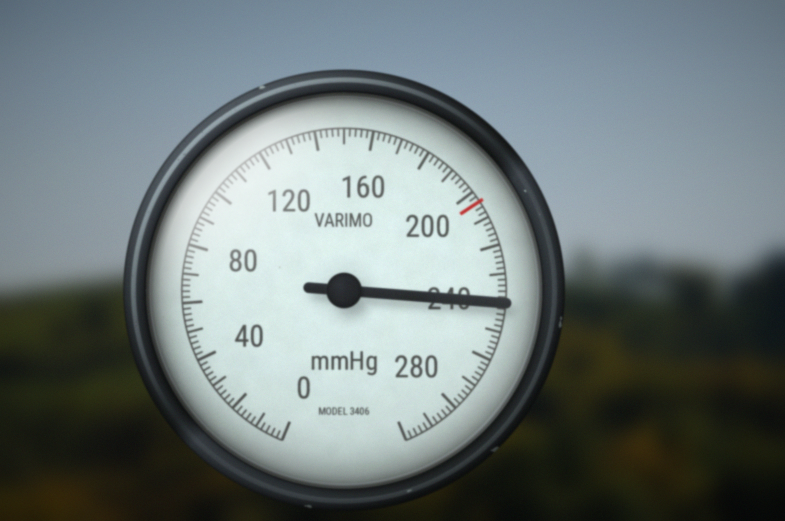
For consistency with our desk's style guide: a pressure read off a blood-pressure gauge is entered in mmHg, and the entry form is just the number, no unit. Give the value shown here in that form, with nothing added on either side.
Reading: 240
